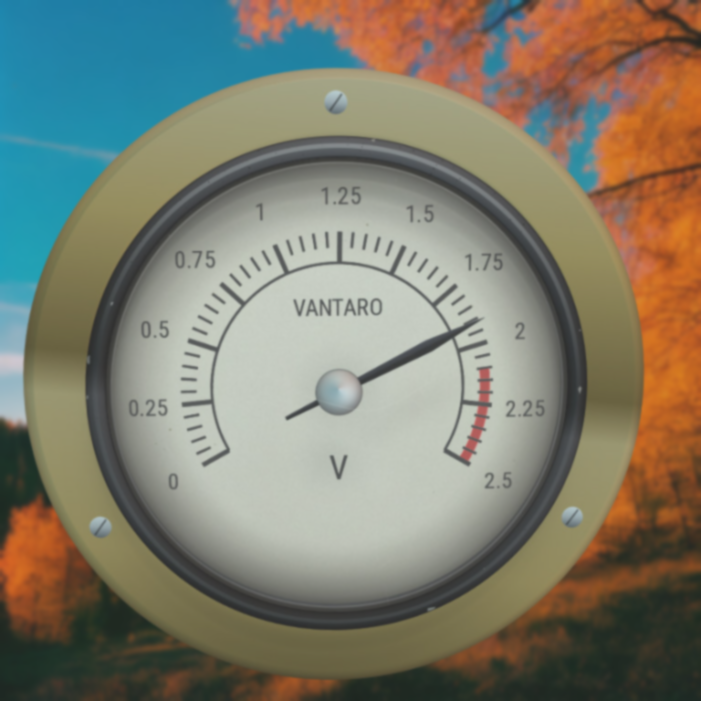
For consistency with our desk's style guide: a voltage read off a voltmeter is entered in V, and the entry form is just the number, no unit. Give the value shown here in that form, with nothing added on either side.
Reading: 1.9
